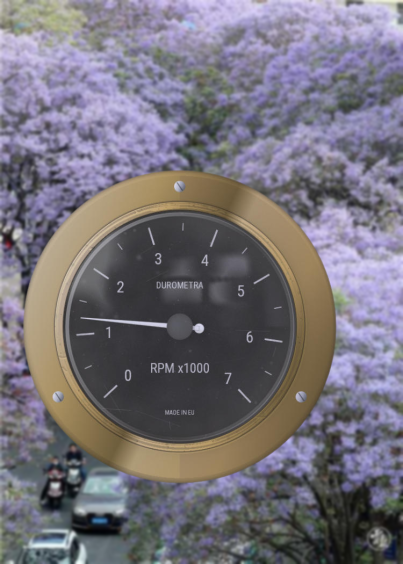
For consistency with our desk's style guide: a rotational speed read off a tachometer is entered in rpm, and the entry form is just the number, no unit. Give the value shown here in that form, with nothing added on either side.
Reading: 1250
